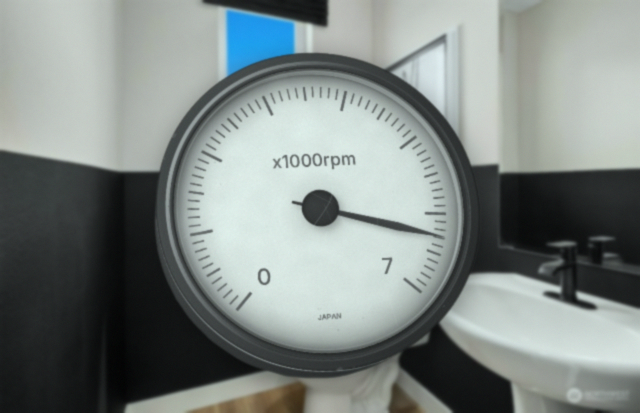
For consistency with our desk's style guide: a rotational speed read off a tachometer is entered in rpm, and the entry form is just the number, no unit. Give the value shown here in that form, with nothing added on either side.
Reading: 6300
